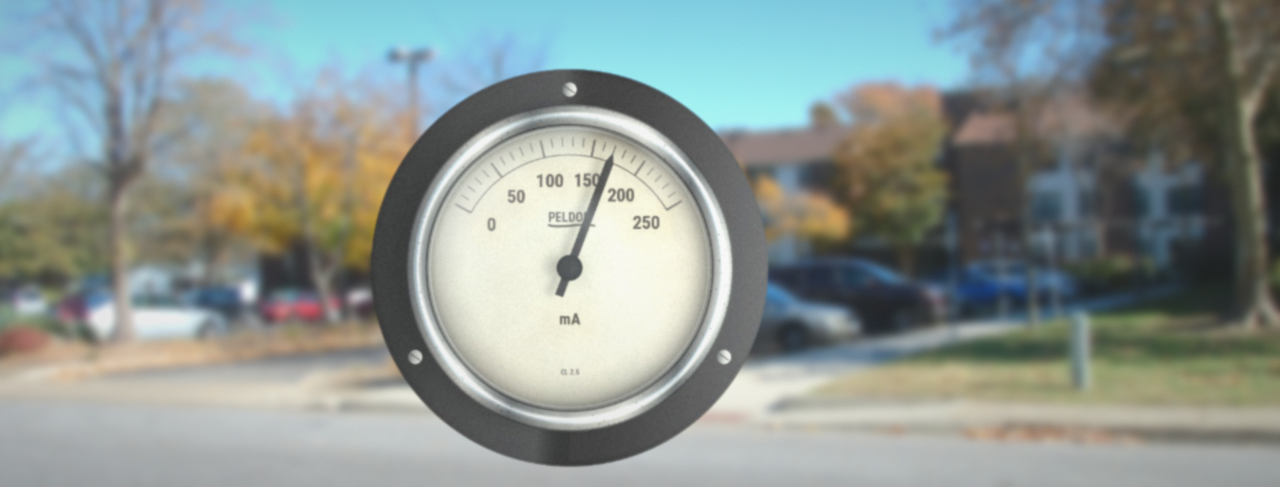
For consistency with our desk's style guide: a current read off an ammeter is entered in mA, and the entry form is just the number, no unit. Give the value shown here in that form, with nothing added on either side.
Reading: 170
